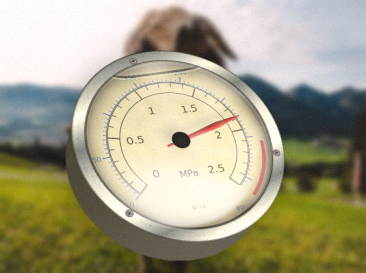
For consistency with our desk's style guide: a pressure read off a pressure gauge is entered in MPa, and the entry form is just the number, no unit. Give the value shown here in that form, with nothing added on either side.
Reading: 1.9
